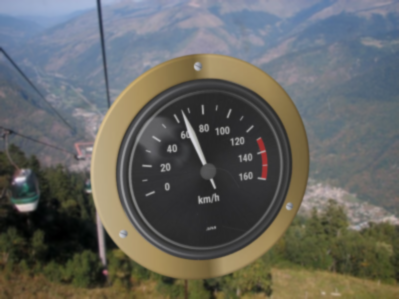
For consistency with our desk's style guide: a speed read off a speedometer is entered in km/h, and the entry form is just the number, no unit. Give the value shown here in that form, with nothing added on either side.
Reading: 65
